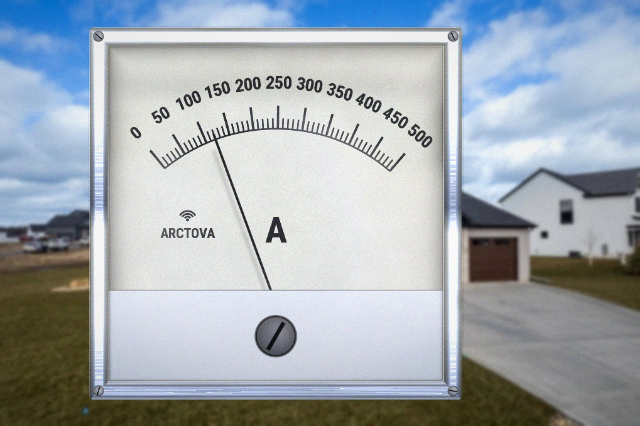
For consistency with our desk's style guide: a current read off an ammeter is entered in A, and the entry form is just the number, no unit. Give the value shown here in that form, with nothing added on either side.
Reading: 120
